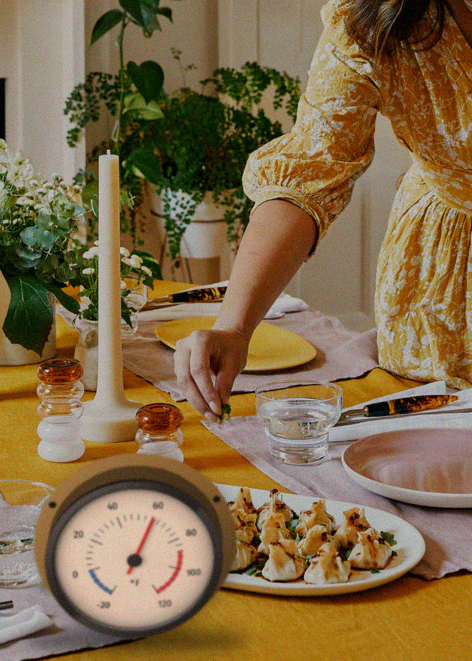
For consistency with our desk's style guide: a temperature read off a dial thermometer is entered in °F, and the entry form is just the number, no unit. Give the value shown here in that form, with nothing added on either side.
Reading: 60
